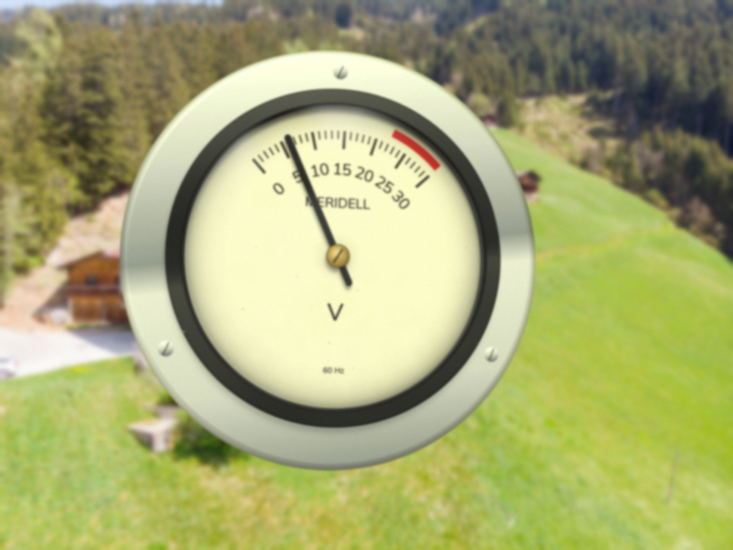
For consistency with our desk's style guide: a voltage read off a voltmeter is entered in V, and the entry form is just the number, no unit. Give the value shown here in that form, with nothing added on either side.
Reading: 6
